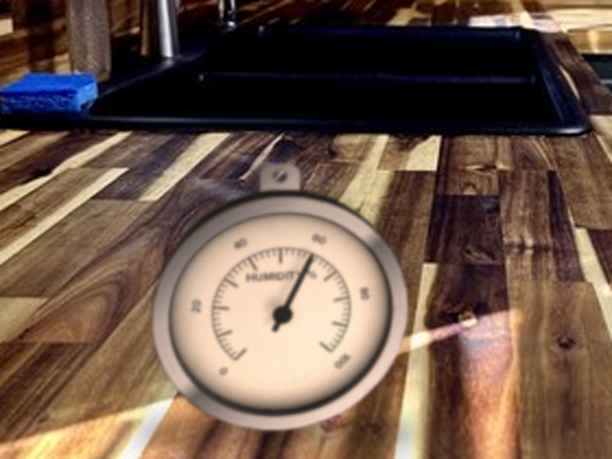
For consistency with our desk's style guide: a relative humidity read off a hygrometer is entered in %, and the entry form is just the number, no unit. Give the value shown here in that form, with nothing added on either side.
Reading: 60
